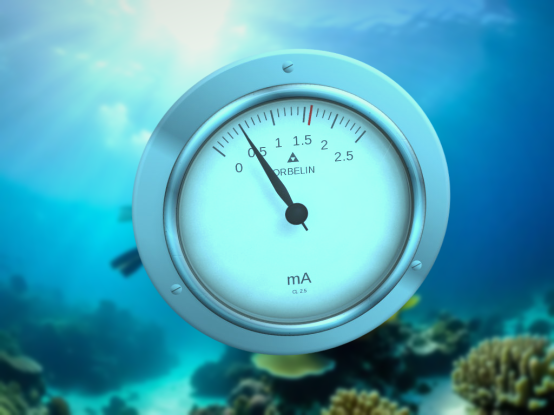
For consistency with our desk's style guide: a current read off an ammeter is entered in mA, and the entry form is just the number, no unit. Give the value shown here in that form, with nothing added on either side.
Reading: 0.5
